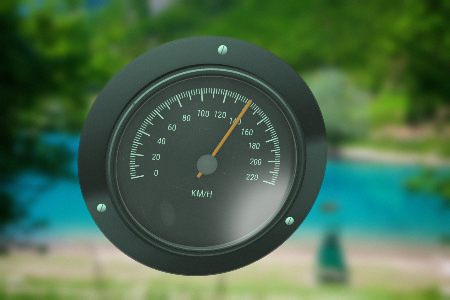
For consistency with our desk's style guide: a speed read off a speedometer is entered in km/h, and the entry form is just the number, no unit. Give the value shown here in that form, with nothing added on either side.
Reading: 140
